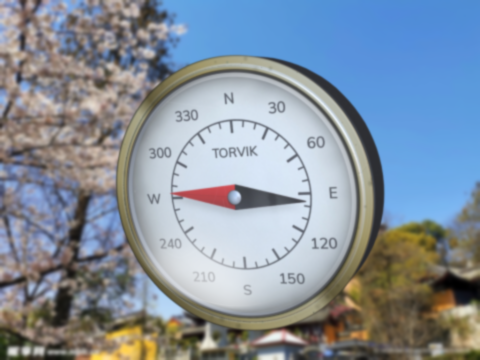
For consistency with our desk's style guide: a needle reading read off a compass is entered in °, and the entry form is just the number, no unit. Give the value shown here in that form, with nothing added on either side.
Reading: 275
